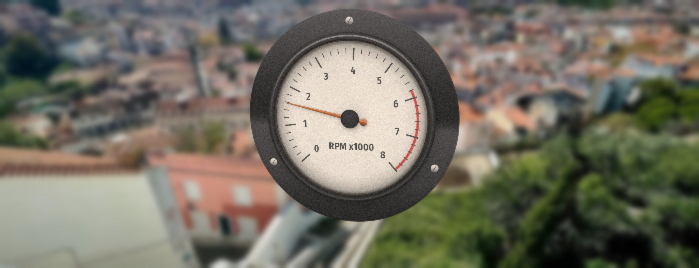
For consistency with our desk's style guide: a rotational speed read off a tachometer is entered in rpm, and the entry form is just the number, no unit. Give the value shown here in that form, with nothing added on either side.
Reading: 1600
